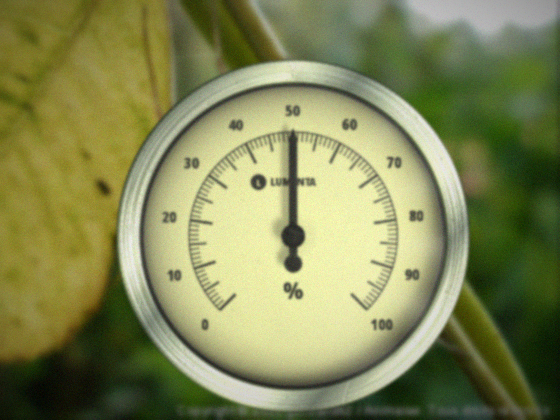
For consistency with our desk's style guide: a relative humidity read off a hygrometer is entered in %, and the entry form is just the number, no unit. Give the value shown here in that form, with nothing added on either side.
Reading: 50
